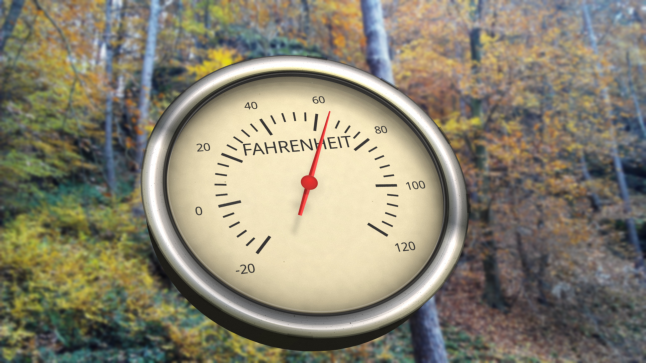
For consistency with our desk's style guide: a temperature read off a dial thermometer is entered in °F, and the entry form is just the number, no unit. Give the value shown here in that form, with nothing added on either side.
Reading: 64
